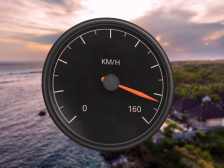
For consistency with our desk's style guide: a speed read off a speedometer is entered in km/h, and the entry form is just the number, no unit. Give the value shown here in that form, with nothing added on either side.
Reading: 145
